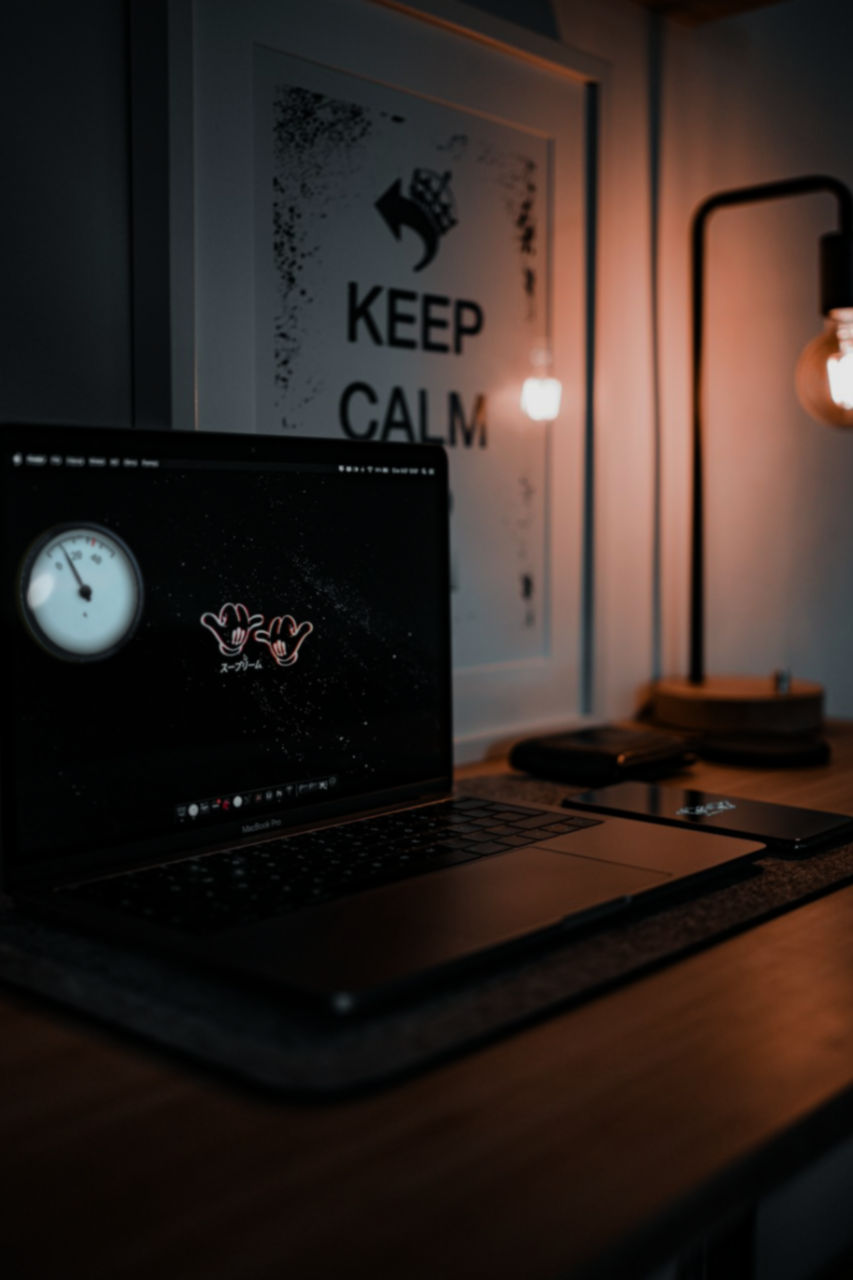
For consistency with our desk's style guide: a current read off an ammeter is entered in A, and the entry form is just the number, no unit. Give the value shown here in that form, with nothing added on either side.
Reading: 10
